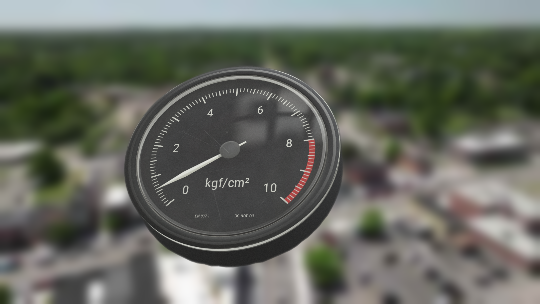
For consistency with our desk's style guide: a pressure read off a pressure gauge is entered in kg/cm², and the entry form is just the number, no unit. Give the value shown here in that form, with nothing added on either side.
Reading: 0.5
